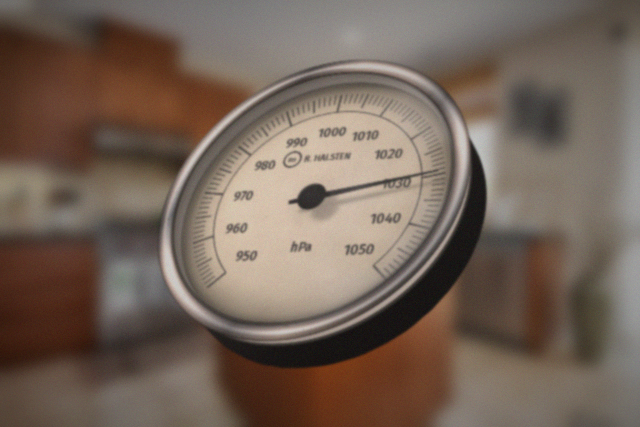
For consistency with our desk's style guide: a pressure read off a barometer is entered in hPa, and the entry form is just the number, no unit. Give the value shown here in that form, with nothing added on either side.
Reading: 1030
